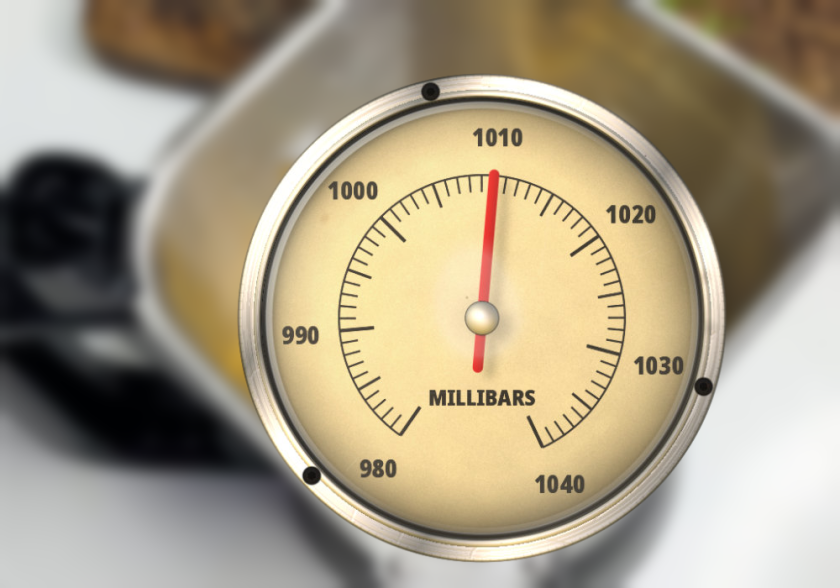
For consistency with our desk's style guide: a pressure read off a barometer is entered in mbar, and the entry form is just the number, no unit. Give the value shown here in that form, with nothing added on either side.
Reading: 1010
